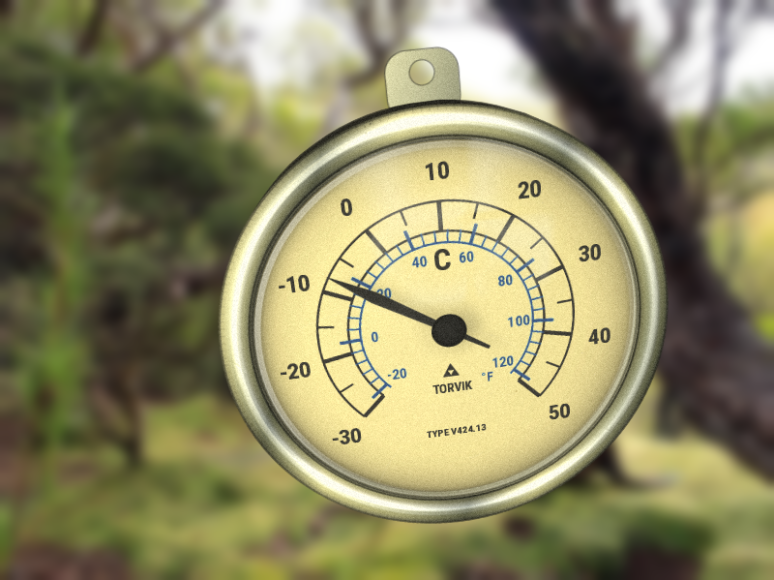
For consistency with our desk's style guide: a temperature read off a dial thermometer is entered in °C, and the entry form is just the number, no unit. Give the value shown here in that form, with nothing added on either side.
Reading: -7.5
